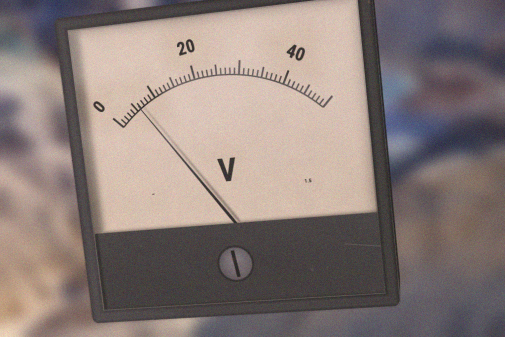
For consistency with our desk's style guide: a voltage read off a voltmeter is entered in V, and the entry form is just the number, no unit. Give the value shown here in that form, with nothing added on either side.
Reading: 6
